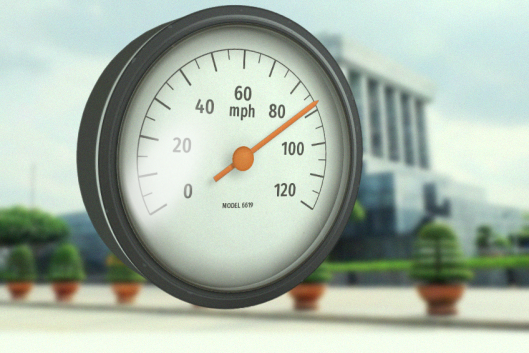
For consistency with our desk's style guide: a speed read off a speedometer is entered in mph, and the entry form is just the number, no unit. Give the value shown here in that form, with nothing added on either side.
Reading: 87.5
